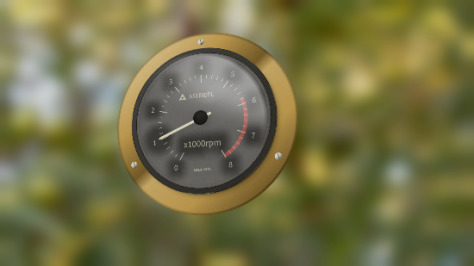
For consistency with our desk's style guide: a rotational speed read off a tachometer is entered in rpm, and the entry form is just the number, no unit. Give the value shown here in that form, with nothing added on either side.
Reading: 1000
